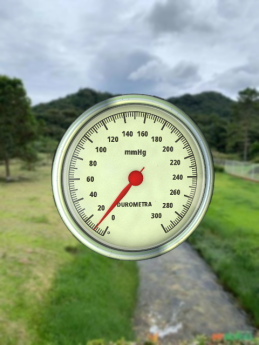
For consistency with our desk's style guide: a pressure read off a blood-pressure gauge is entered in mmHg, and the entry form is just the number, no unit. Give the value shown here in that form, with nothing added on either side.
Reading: 10
